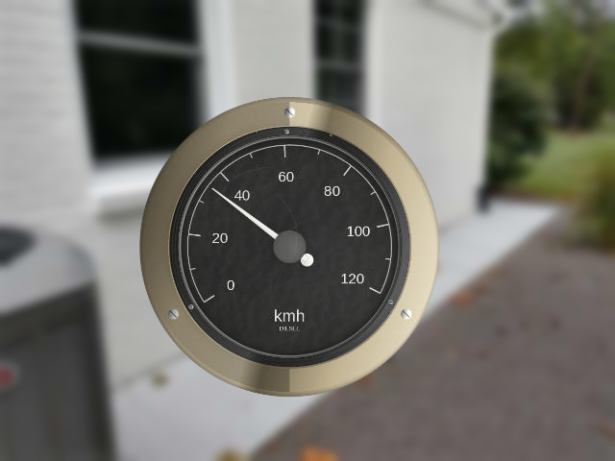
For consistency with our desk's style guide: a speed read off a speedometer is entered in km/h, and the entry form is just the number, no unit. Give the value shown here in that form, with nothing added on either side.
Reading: 35
